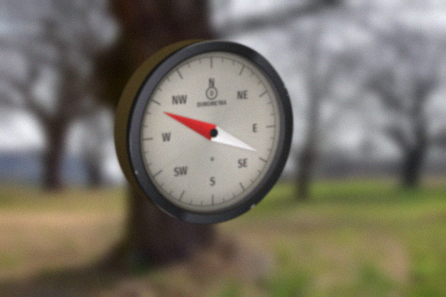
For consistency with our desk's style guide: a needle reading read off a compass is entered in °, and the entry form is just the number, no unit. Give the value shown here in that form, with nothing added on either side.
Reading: 295
